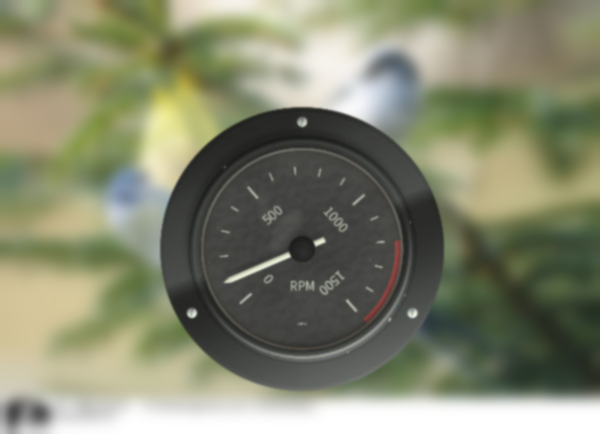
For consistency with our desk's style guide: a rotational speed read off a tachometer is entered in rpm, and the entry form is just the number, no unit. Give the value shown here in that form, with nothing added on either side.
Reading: 100
